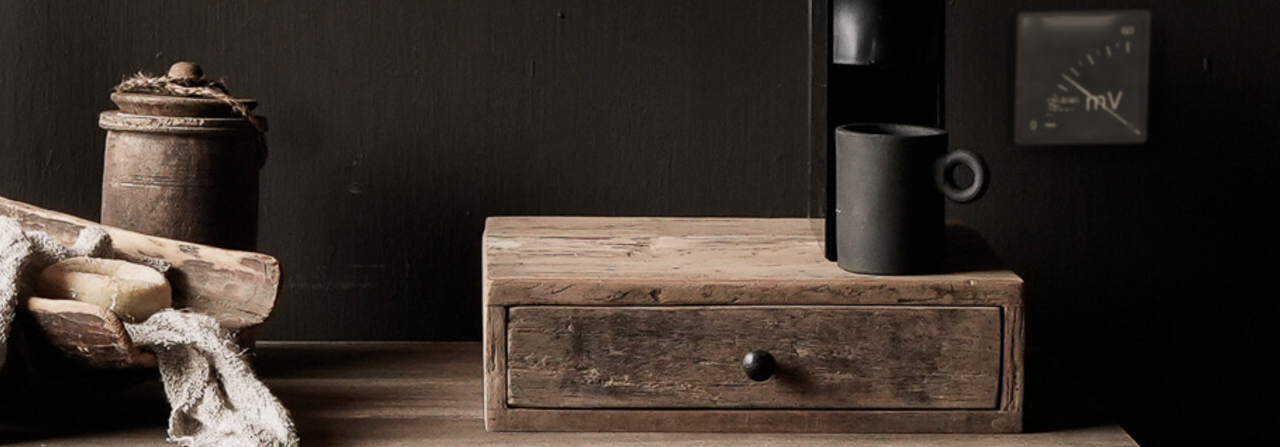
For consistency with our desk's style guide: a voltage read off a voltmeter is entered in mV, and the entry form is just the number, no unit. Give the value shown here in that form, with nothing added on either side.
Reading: 25
